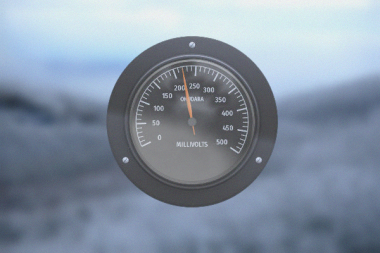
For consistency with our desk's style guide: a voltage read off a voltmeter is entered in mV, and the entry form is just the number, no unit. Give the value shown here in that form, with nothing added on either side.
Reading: 220
